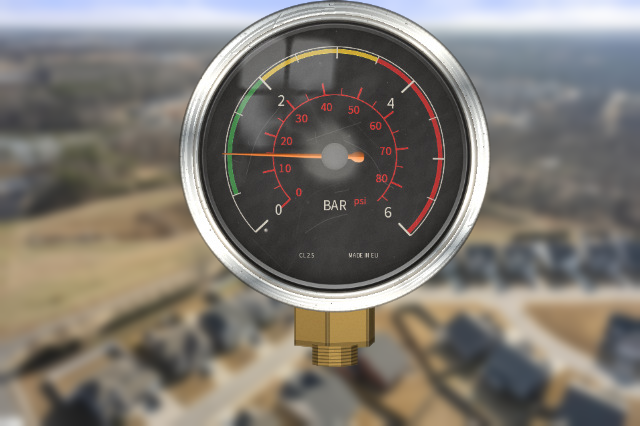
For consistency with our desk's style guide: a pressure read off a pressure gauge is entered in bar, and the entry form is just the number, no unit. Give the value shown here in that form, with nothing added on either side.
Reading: 1
